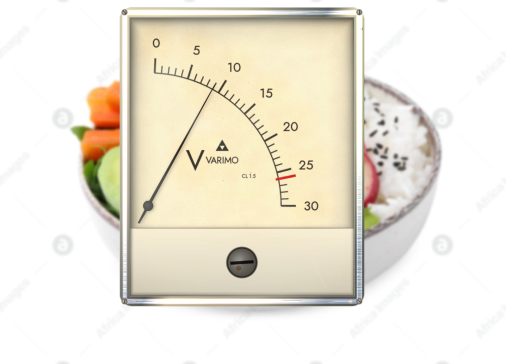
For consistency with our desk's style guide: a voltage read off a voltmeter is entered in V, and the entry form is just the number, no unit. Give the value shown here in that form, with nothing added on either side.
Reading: 9
